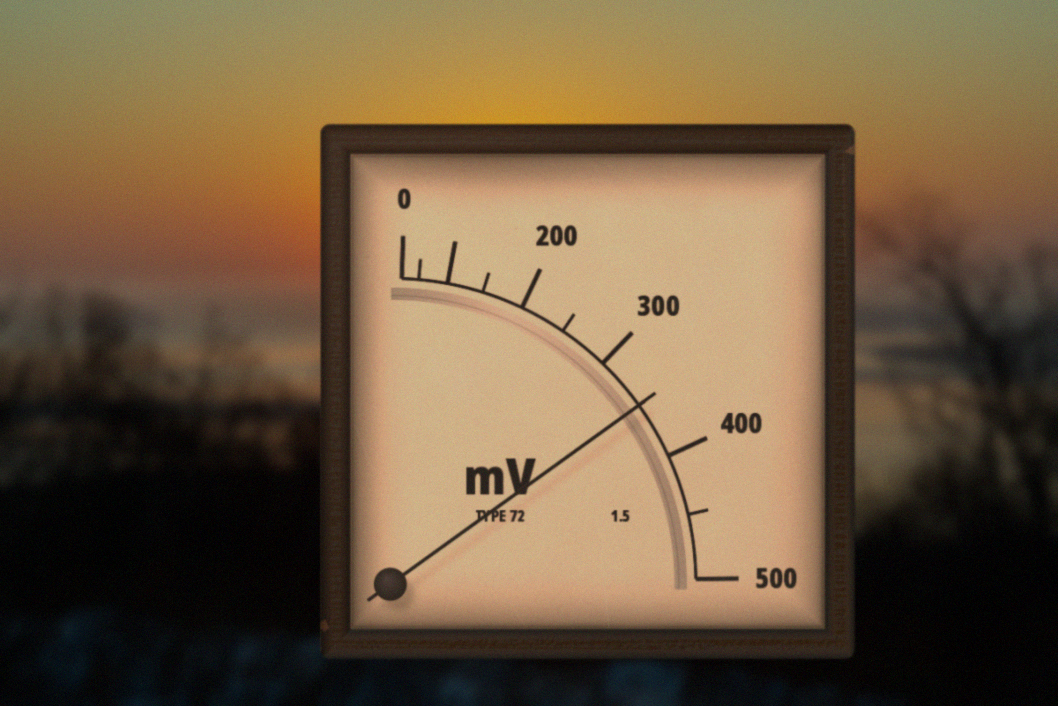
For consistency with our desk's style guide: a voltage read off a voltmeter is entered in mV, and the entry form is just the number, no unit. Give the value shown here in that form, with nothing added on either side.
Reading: 350
